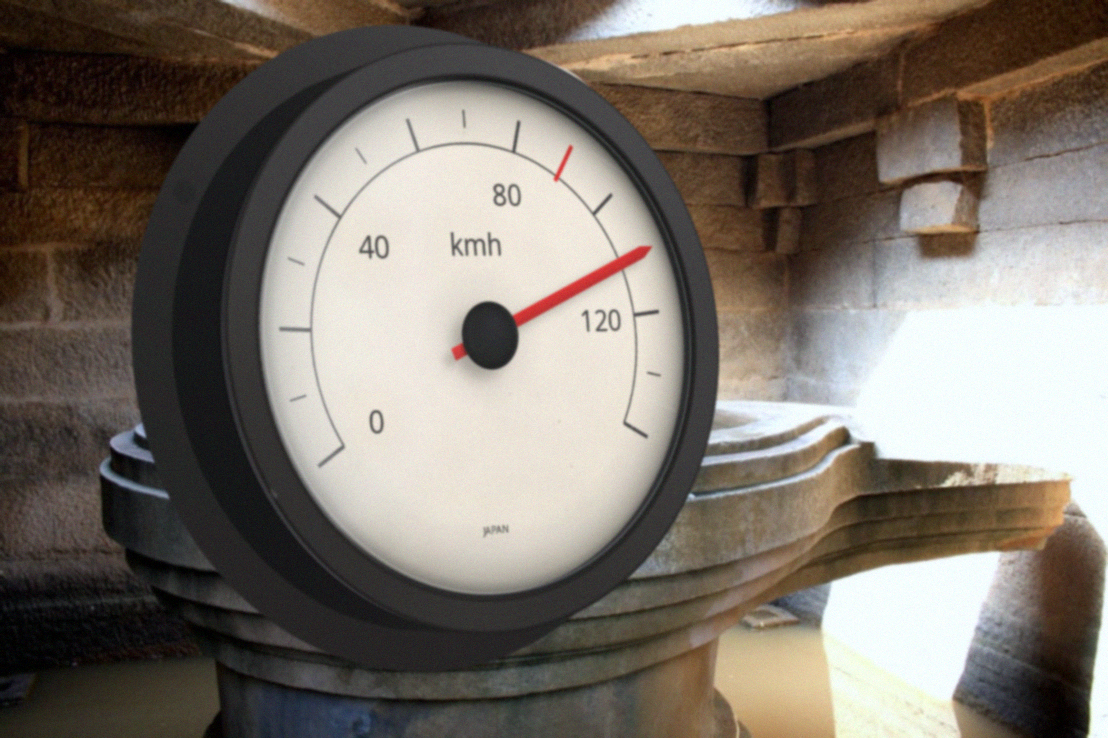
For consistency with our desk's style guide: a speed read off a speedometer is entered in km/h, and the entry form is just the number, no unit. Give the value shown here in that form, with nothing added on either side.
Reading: 110
